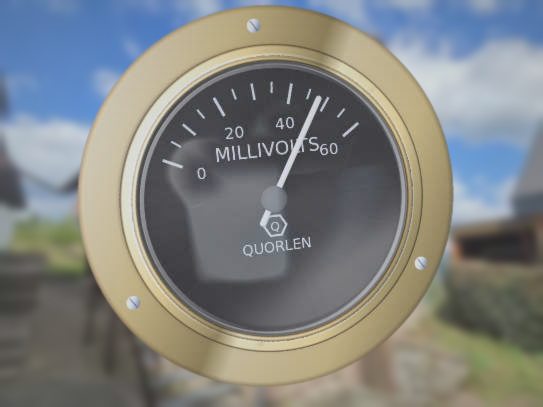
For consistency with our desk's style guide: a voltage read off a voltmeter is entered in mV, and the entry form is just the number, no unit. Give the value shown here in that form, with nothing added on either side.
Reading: 47.5
